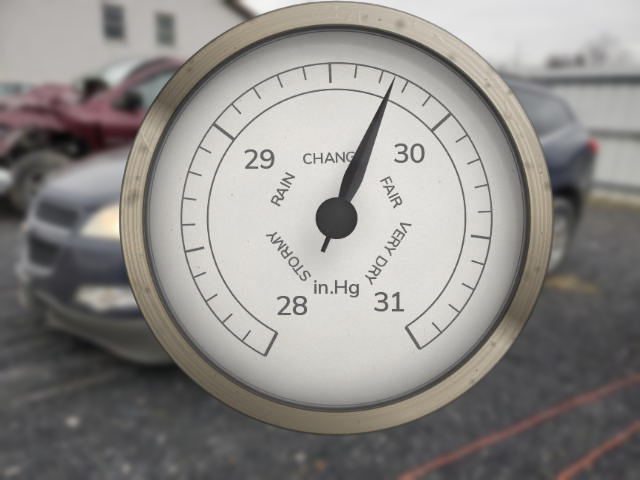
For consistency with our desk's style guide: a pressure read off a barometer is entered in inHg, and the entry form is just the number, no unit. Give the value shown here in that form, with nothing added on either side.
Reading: 29.75
